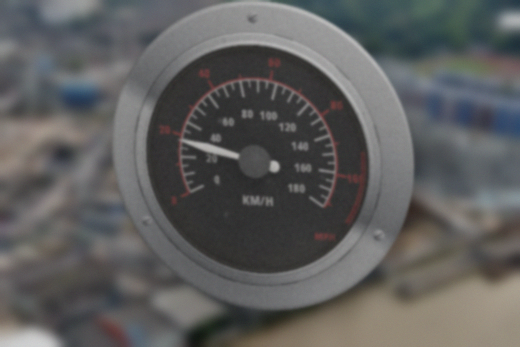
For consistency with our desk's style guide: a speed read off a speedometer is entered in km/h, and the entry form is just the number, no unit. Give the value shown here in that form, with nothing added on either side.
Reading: 30
